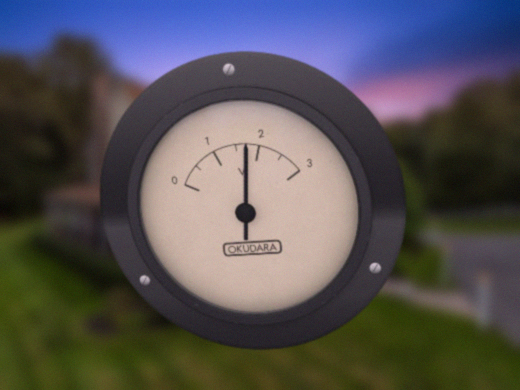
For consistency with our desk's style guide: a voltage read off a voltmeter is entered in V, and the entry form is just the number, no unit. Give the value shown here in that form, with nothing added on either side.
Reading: 1.75
